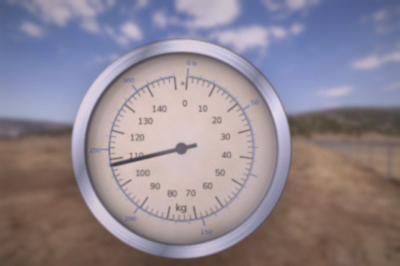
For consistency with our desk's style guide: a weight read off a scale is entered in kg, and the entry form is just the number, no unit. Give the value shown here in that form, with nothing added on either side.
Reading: 108
